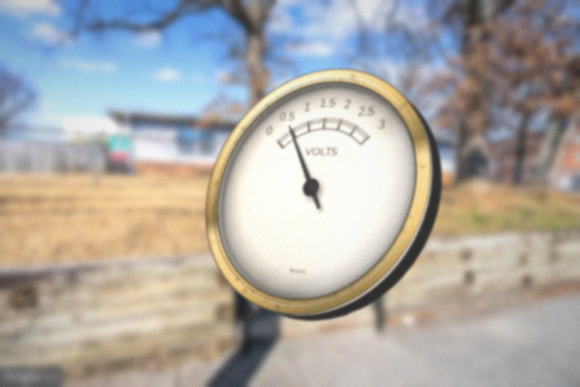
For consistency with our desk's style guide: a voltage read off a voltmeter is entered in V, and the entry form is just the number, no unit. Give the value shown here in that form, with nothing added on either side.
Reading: 0.5
